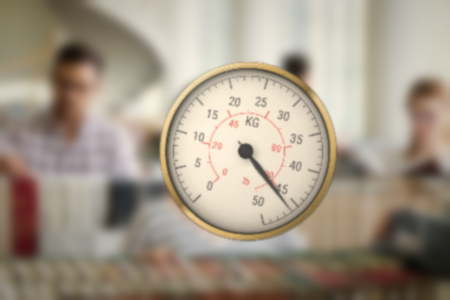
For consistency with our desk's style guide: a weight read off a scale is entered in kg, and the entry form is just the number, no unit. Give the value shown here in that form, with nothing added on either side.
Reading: 46
